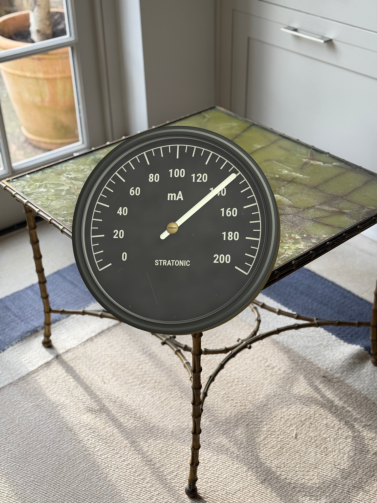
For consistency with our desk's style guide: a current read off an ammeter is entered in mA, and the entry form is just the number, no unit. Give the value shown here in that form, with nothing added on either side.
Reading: 140
